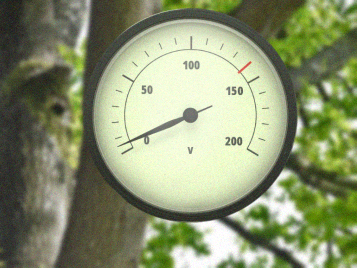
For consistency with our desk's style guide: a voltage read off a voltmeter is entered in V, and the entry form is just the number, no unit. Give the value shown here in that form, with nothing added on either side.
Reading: 5
